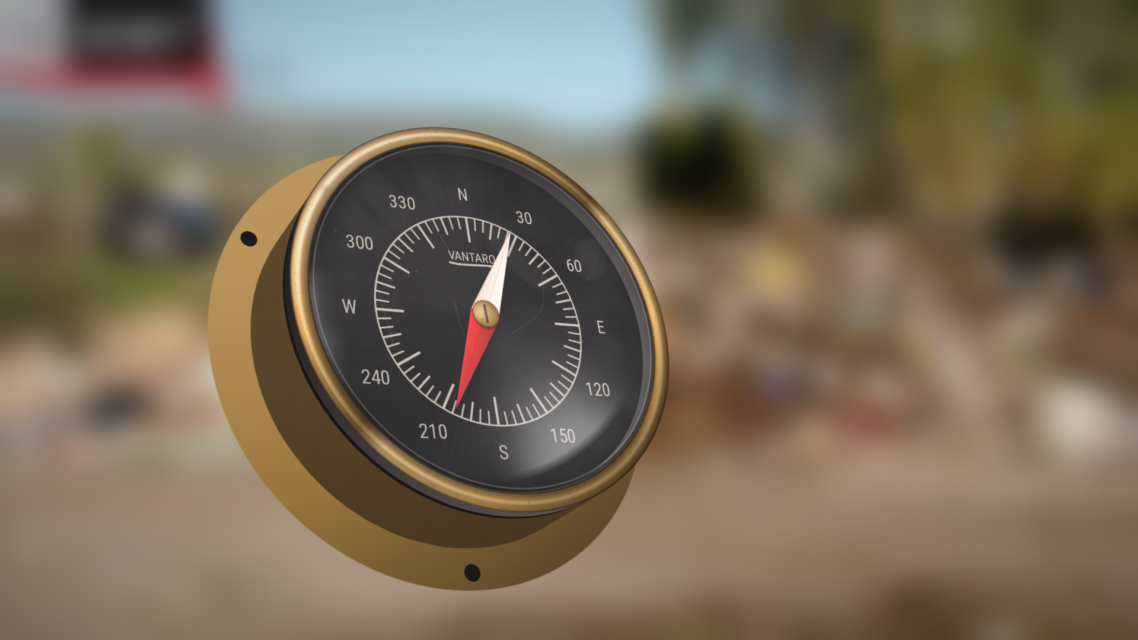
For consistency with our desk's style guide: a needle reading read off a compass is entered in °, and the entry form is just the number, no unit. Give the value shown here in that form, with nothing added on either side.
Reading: 205
